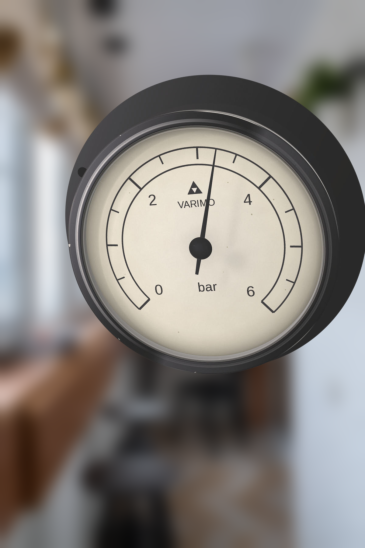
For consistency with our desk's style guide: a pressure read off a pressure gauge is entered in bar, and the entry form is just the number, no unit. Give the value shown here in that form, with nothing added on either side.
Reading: 3.25
